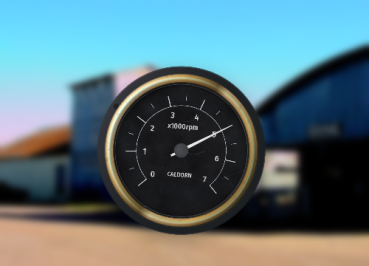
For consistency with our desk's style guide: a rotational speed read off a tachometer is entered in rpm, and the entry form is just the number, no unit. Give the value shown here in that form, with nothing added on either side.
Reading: 5000
